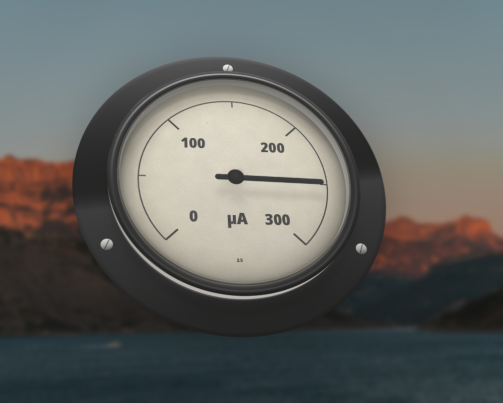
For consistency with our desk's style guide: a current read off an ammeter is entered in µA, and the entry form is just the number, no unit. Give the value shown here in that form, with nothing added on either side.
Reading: 250
